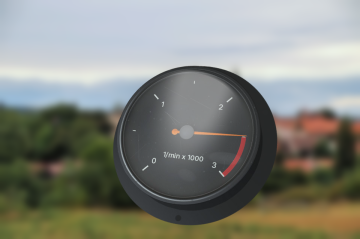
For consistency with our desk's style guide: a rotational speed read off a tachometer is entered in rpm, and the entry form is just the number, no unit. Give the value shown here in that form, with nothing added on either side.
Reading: 2500
